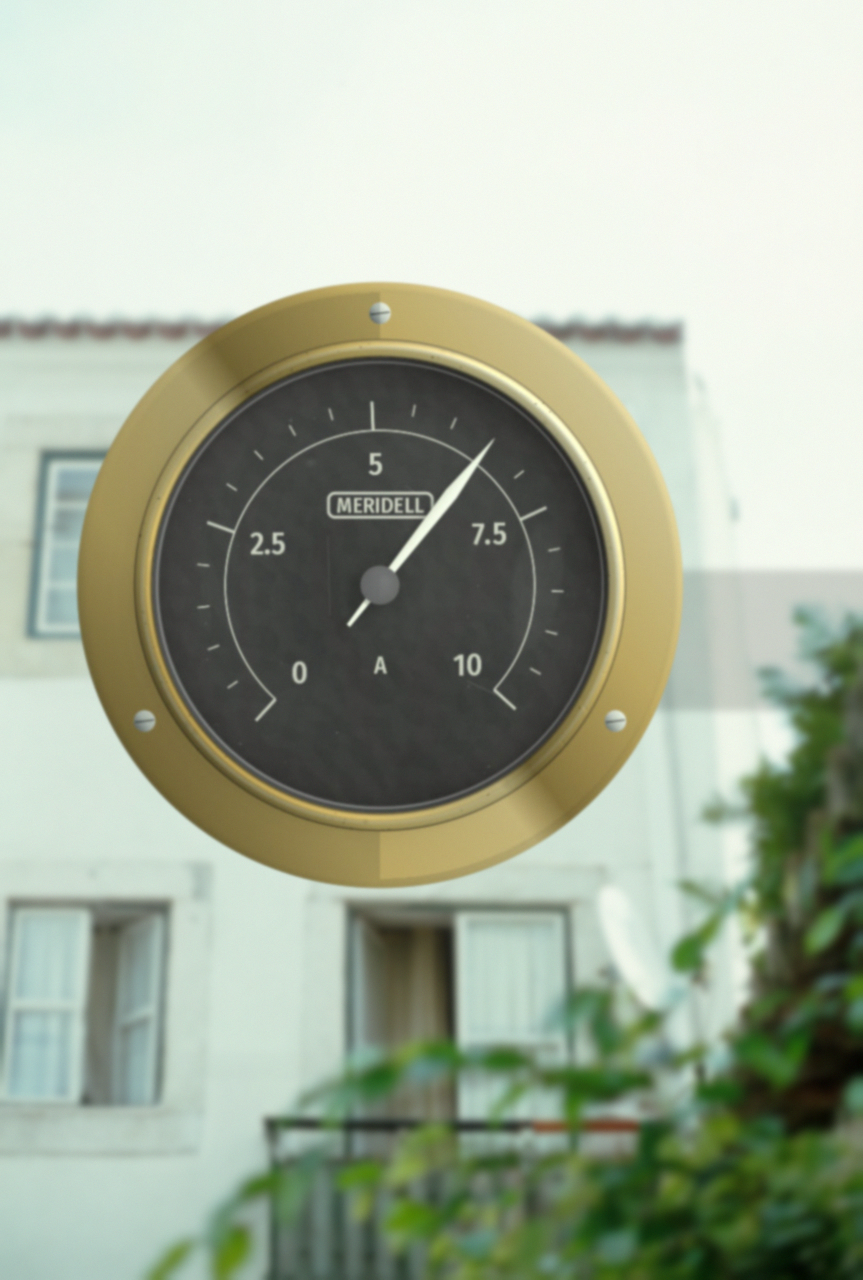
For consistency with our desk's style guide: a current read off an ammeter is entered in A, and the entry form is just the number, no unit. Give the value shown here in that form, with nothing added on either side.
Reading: 6.5
